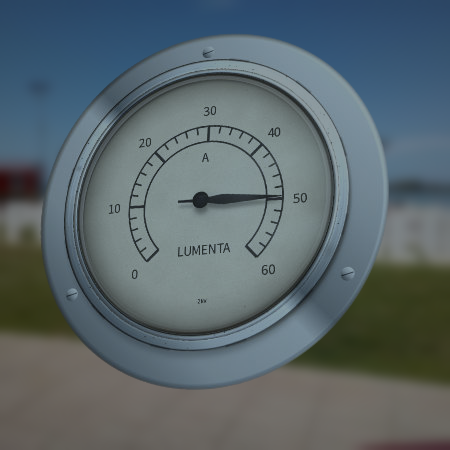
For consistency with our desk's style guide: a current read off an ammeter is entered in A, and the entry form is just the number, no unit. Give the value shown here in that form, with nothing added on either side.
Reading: 50
